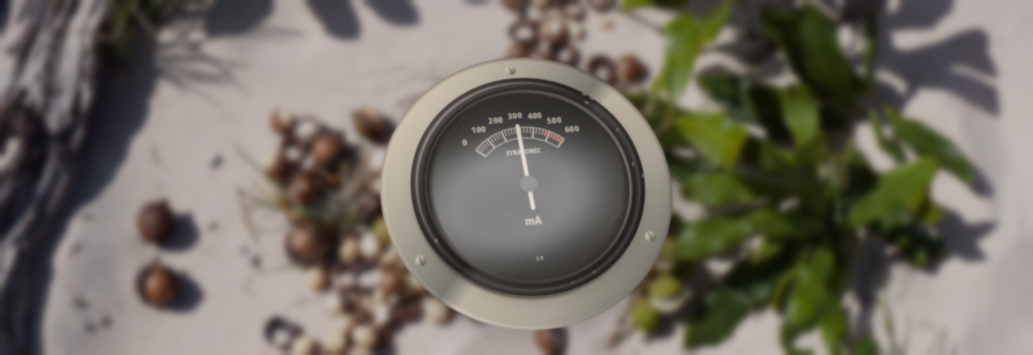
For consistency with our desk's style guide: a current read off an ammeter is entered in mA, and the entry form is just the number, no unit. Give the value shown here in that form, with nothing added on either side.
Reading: 300
